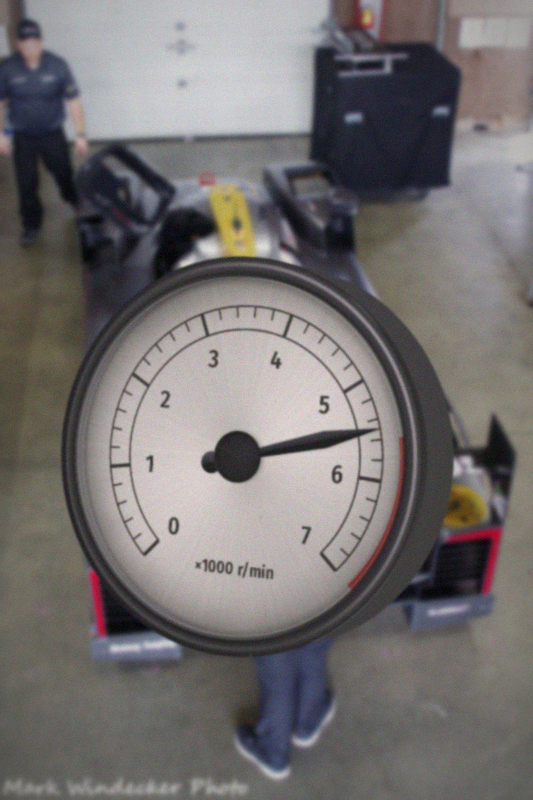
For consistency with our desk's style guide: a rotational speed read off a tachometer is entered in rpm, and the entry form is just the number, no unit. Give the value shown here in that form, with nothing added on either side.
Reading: 5500
